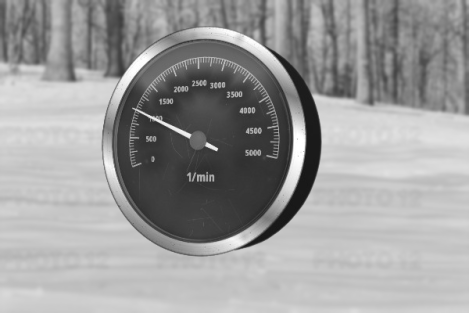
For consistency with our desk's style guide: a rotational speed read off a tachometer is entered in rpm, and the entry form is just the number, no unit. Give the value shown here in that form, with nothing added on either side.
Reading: 1000
